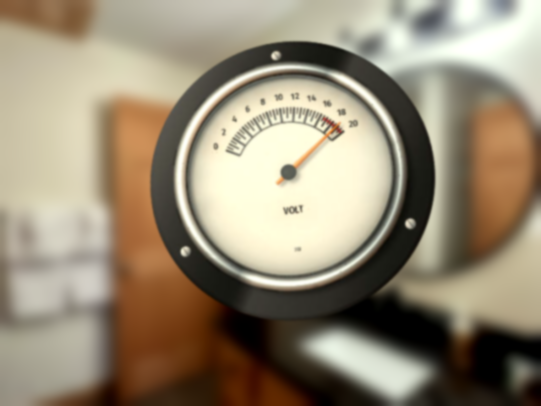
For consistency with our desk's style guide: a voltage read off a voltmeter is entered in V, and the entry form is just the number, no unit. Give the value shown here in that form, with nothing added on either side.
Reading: 19
